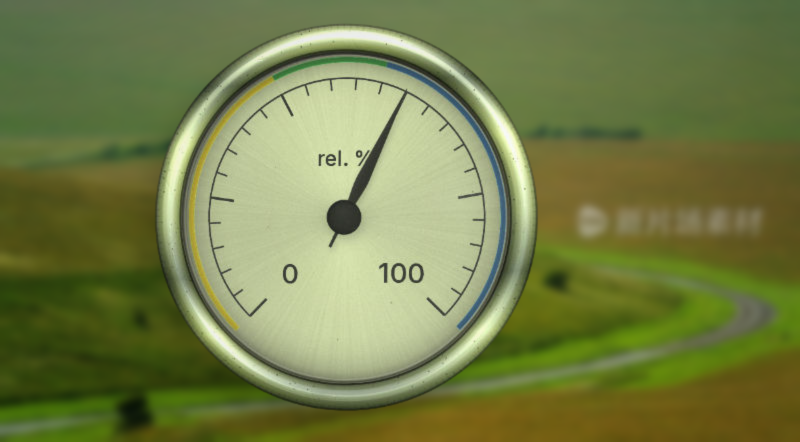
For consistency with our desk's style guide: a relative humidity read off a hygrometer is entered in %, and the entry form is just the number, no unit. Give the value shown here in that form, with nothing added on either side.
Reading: 60
